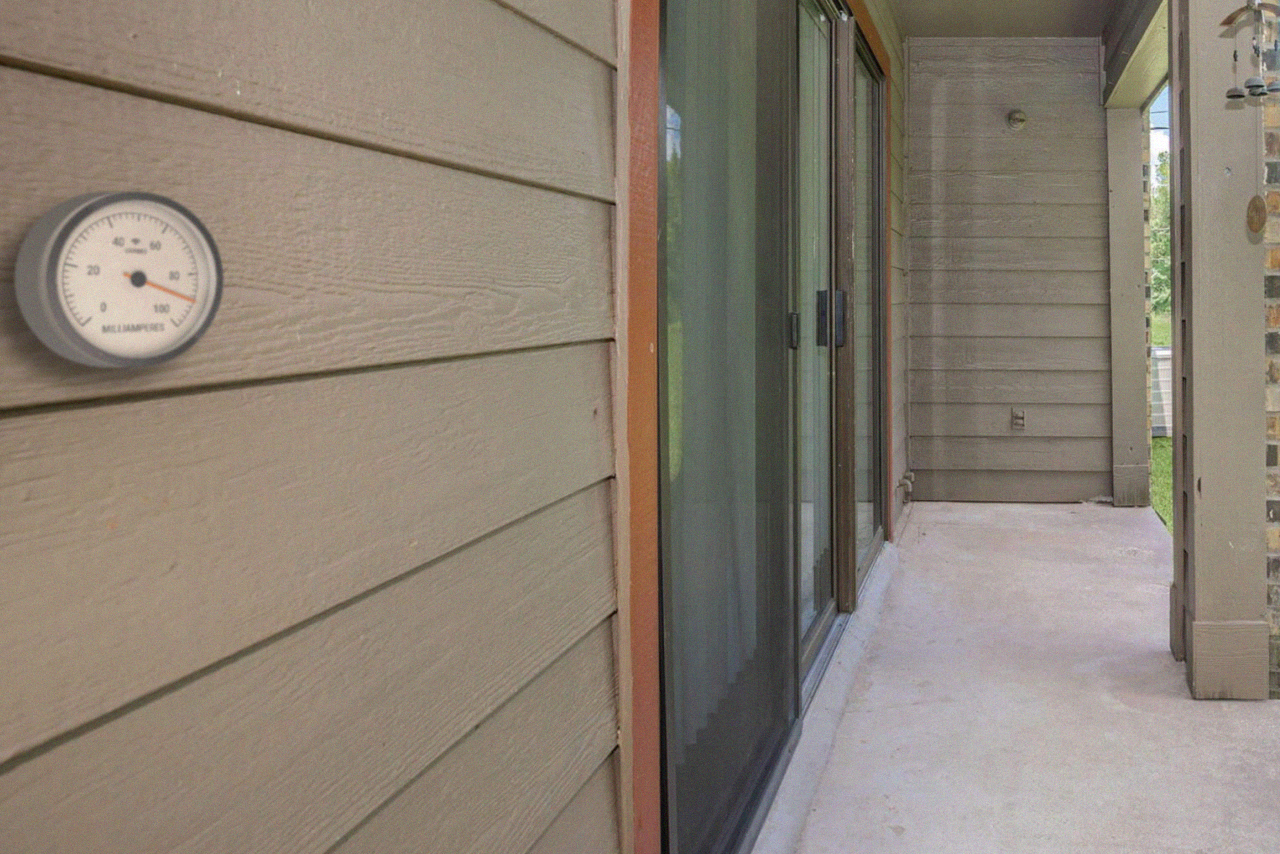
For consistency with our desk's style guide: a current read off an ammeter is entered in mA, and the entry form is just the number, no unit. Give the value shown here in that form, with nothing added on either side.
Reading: 90
